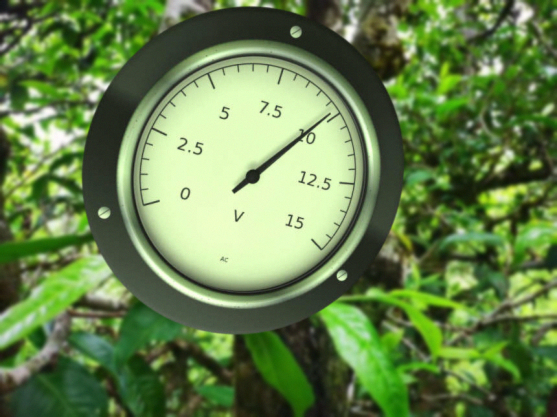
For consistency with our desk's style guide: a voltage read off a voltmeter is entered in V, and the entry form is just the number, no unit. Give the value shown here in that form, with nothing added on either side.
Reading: 9.75
